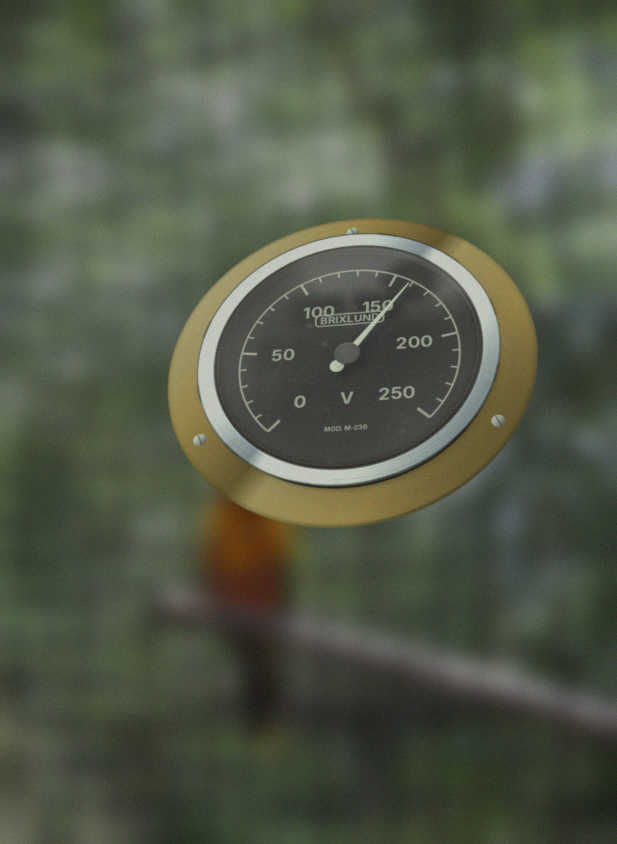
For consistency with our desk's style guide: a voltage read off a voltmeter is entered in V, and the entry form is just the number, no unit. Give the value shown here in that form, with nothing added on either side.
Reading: 160
